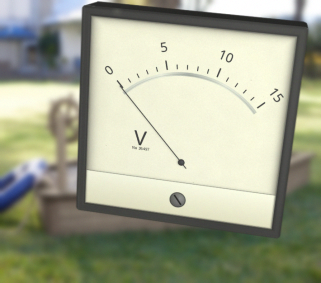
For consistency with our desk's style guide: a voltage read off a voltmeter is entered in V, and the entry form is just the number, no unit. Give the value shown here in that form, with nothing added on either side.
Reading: 0
